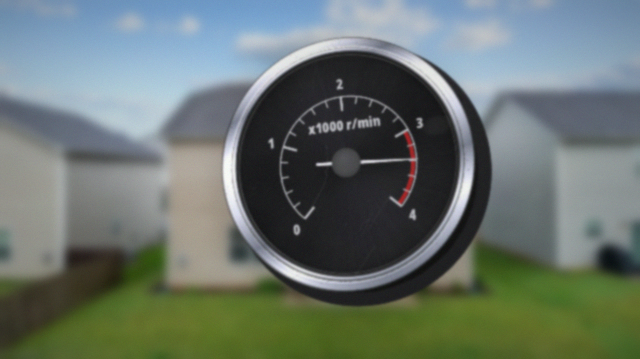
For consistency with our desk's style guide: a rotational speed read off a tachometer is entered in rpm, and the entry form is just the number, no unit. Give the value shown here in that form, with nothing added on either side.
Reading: 3400
